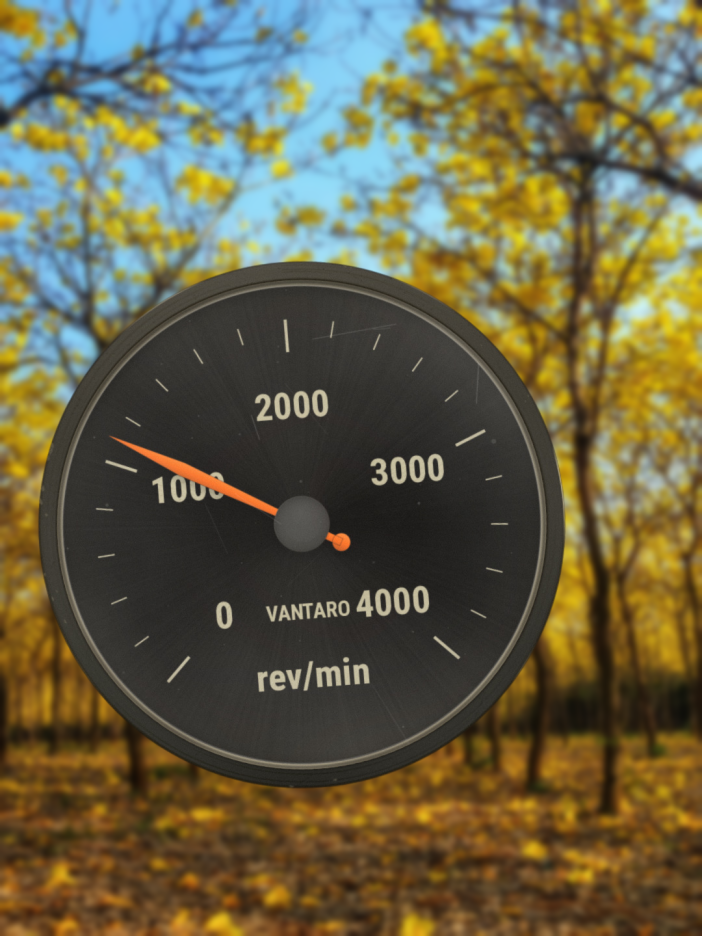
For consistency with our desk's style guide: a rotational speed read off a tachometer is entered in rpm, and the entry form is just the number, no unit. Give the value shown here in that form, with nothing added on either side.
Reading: 1100
